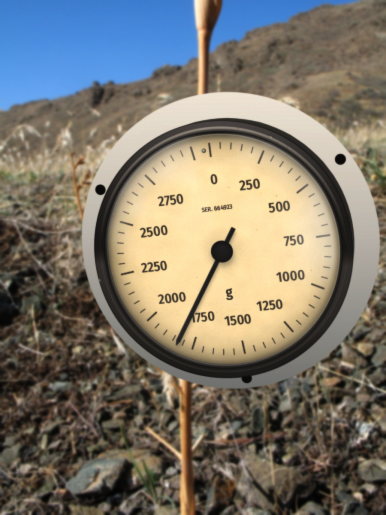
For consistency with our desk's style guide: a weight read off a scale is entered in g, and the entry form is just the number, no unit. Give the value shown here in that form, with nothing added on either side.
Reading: 1825
